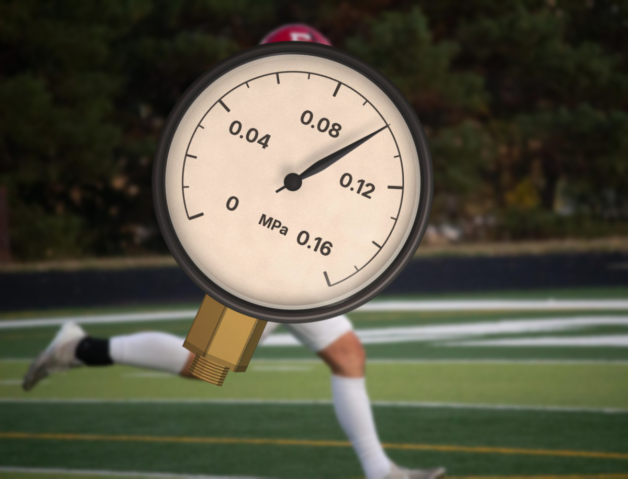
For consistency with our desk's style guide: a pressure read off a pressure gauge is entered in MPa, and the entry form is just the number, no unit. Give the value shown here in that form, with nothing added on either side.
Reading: 0.1
